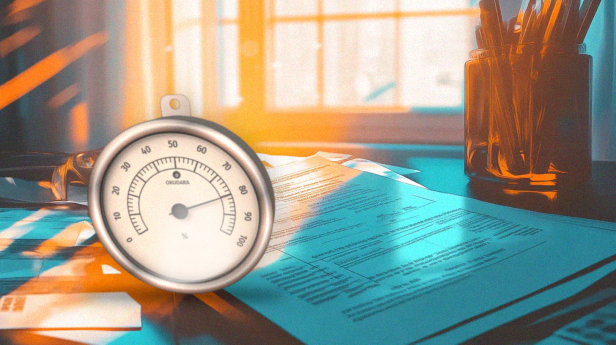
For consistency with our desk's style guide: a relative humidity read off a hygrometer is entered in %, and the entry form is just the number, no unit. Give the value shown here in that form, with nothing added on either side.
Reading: 80
